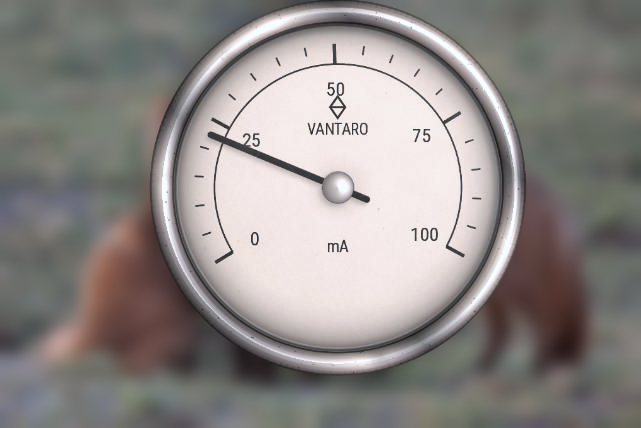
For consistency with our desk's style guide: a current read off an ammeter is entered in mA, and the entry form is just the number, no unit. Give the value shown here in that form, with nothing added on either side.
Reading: 22.5
